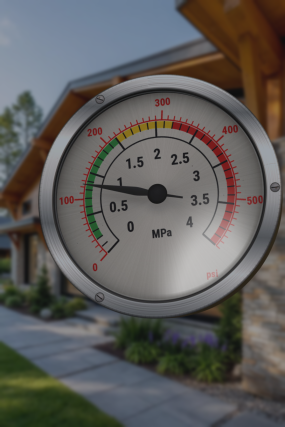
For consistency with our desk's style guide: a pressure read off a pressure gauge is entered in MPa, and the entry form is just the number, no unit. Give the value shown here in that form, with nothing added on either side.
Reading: 0.85
